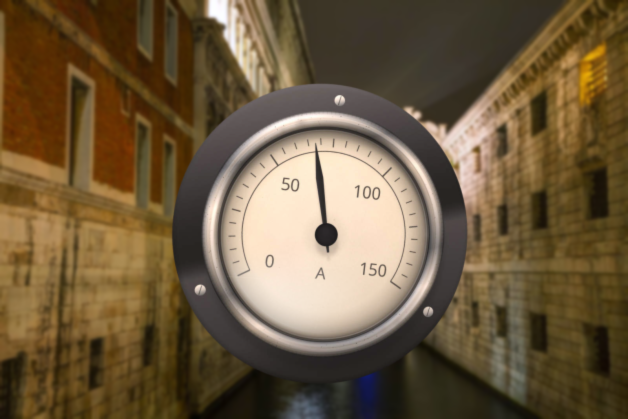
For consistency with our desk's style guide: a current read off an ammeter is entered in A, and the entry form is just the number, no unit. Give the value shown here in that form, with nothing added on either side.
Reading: 67.5
